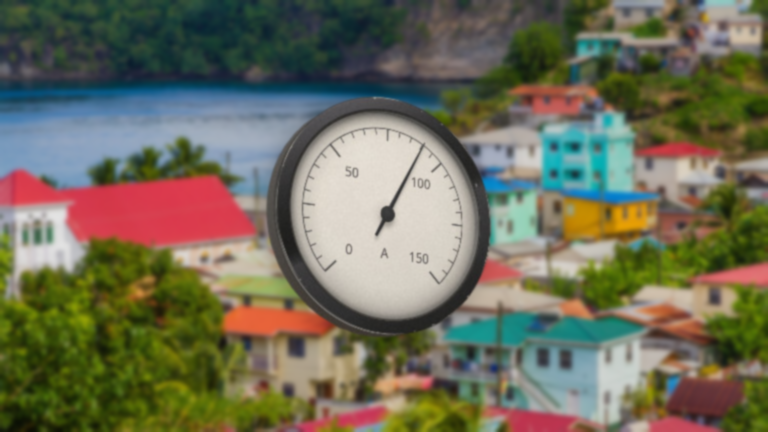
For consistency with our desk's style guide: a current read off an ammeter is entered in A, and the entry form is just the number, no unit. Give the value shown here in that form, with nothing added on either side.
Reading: 90
